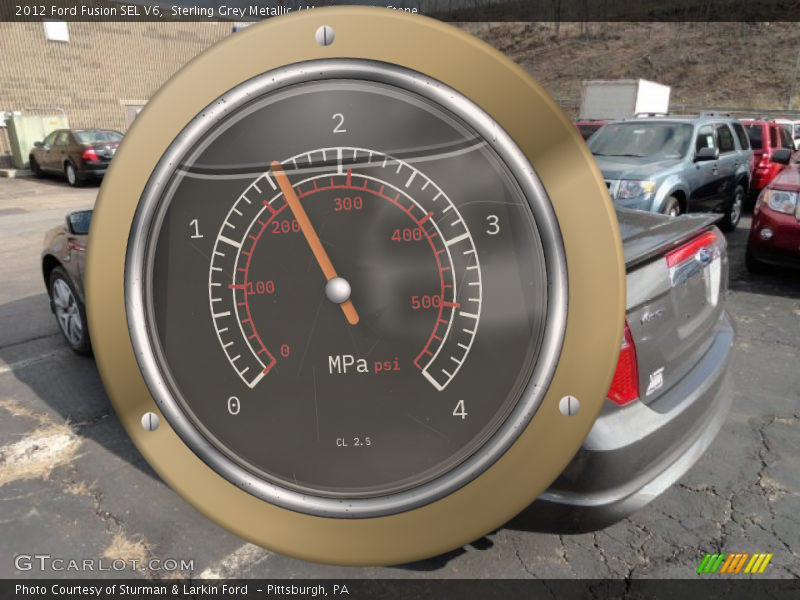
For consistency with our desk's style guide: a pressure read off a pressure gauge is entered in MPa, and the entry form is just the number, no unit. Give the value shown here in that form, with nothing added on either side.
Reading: 1.6
